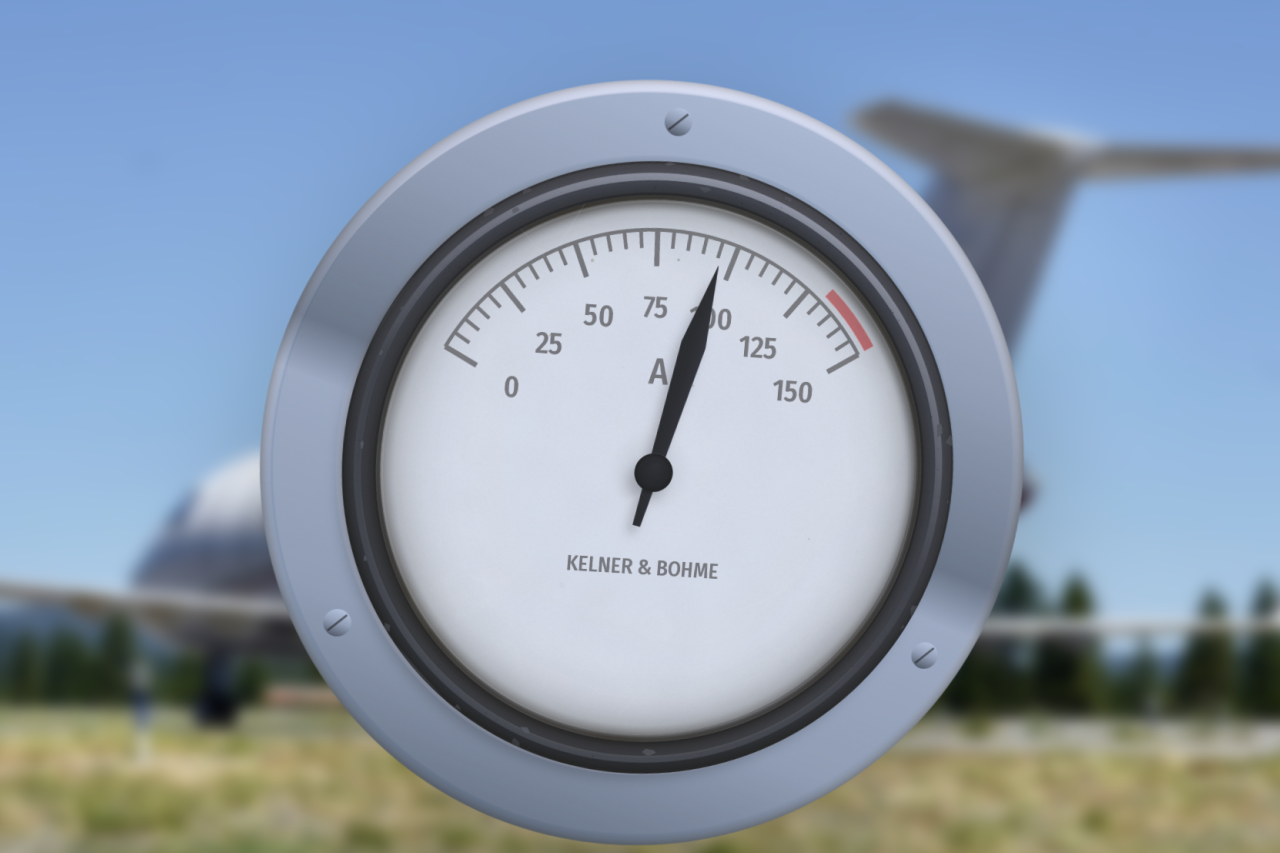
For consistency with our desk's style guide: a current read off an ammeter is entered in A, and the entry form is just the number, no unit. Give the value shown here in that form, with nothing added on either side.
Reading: 95
